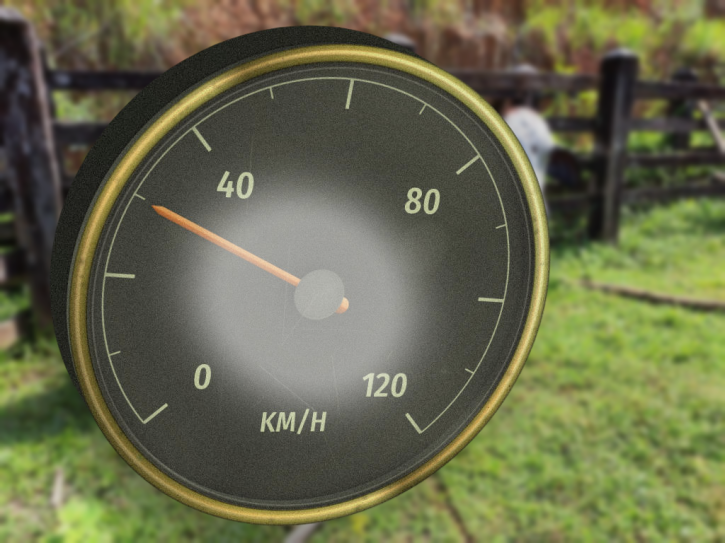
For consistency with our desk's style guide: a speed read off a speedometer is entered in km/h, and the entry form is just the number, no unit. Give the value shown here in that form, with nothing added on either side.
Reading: 30
